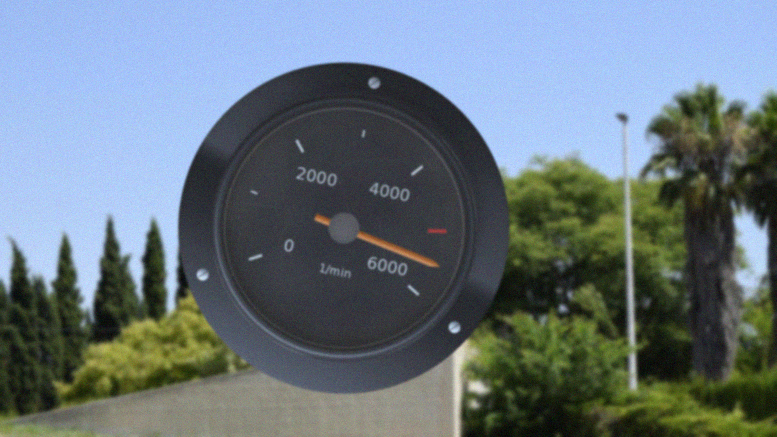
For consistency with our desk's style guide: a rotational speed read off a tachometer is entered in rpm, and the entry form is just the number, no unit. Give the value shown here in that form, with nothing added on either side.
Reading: 5500
